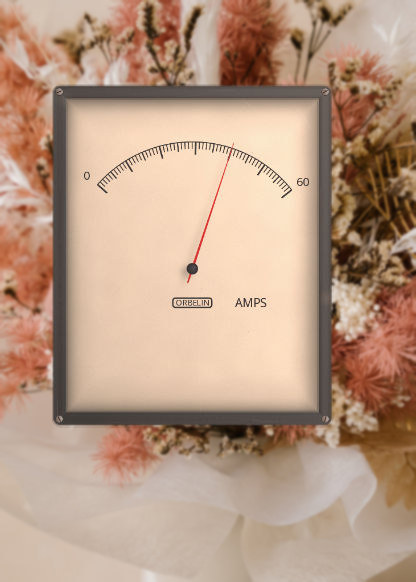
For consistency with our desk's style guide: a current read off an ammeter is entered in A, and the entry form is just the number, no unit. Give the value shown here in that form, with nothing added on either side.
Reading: 40
